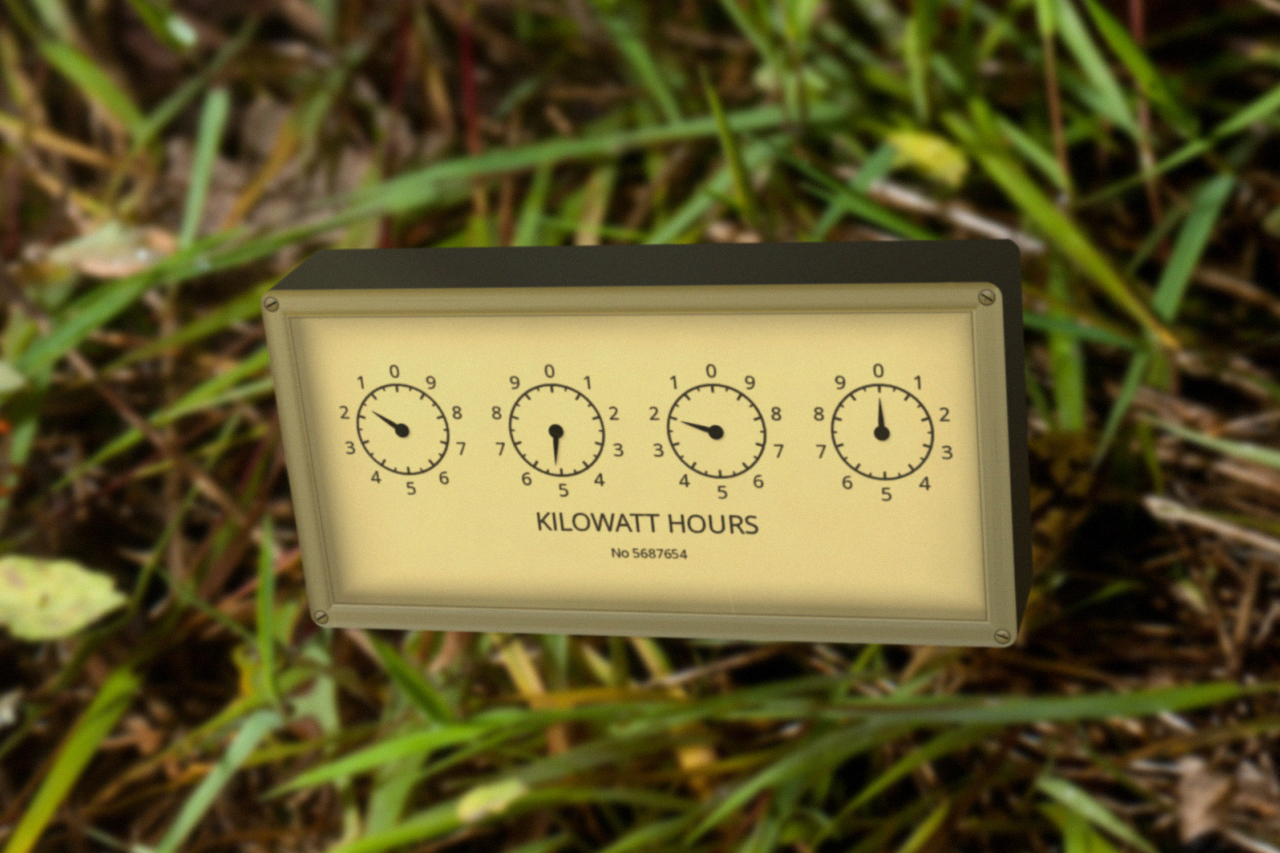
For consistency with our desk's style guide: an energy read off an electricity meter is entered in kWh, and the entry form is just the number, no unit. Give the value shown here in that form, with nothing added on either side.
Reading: 1520
